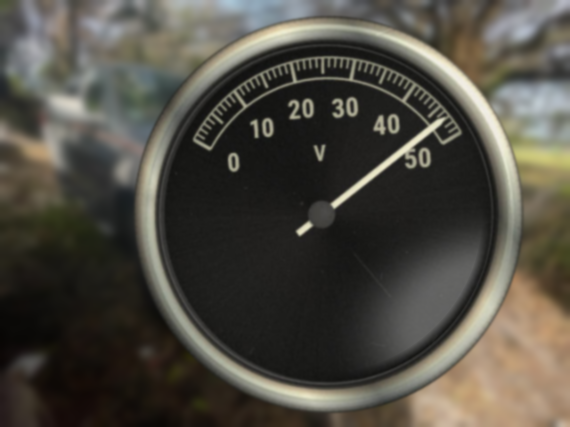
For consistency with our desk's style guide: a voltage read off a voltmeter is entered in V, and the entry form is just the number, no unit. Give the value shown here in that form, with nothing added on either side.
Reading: 47
